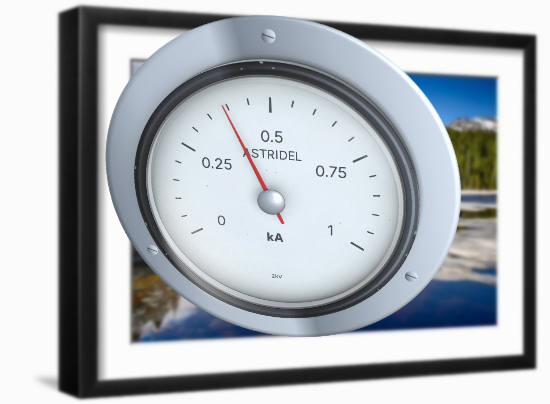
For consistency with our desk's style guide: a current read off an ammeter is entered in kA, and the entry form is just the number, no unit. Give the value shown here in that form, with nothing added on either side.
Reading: 0.4
